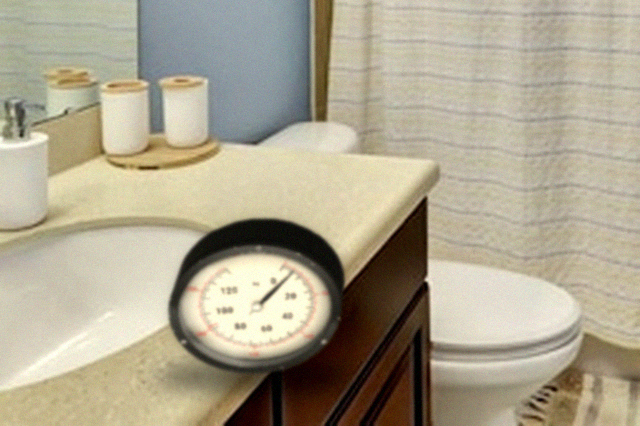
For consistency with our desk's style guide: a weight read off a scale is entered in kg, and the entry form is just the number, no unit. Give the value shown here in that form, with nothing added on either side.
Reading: 5
